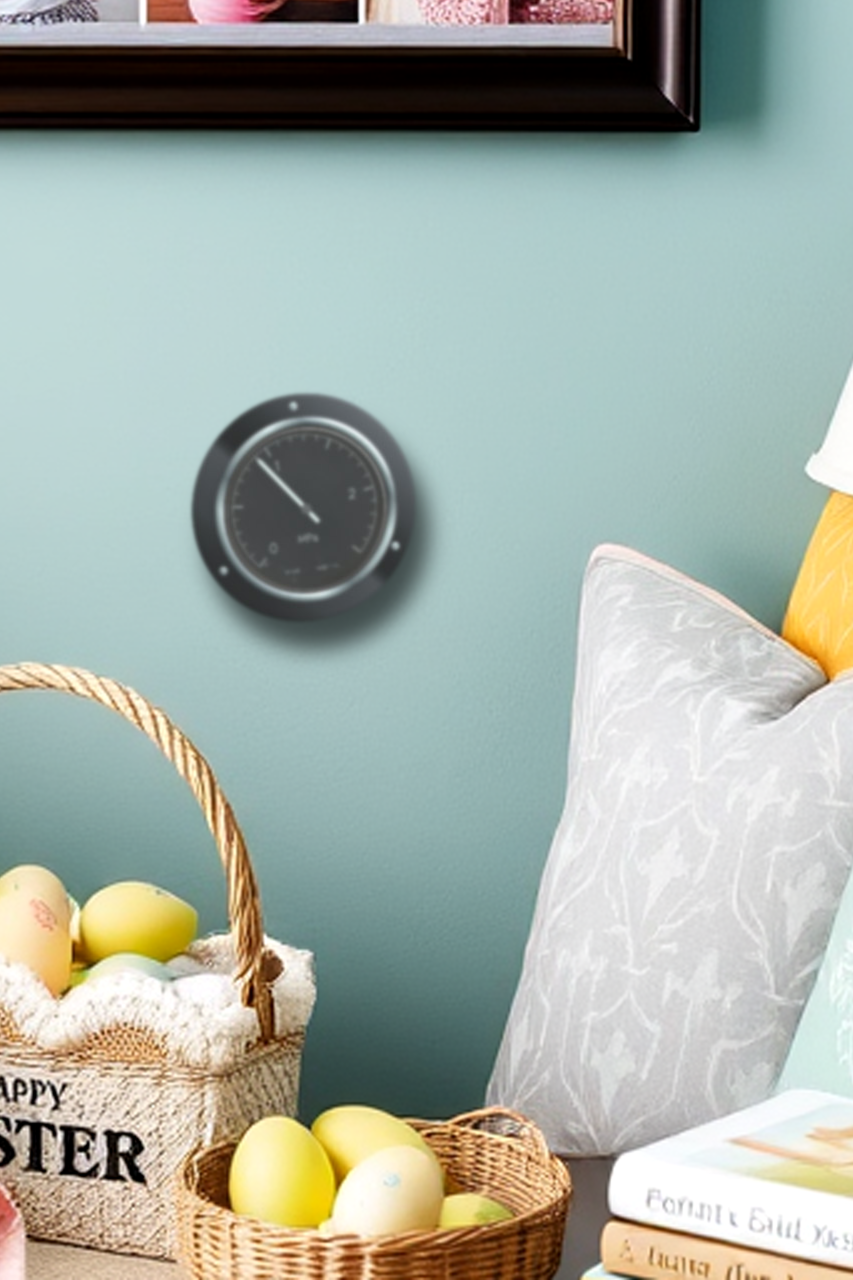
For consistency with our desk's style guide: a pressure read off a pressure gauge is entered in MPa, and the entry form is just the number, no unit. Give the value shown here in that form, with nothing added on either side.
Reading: 0.9
